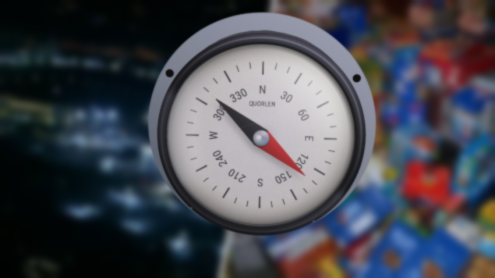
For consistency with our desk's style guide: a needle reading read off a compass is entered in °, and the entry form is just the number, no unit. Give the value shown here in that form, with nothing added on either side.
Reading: 130
